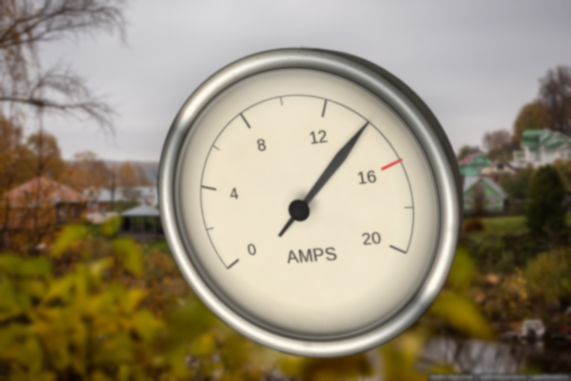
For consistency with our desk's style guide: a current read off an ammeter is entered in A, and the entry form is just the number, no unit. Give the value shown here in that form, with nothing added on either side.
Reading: 14
